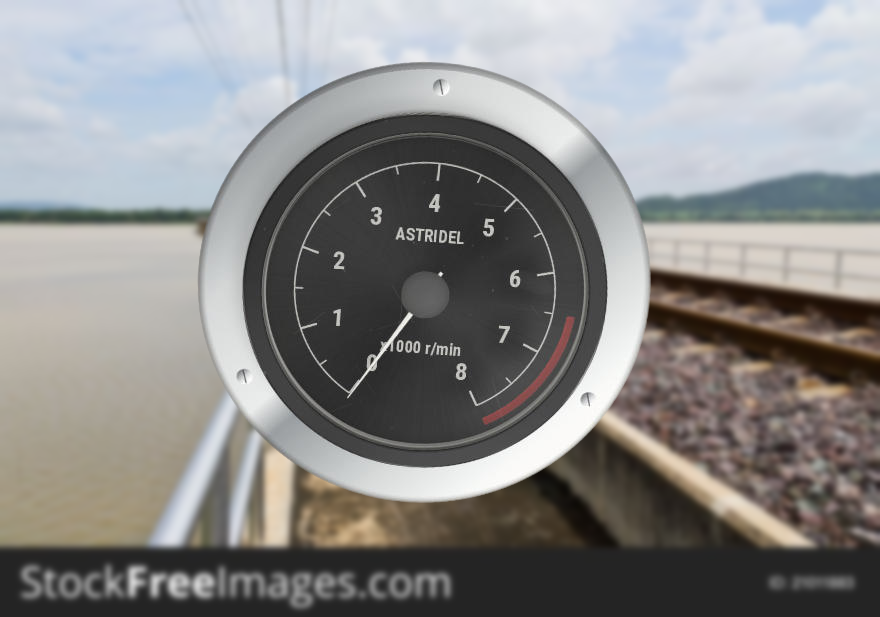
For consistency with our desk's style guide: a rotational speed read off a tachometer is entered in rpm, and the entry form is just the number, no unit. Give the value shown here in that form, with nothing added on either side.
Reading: 0
